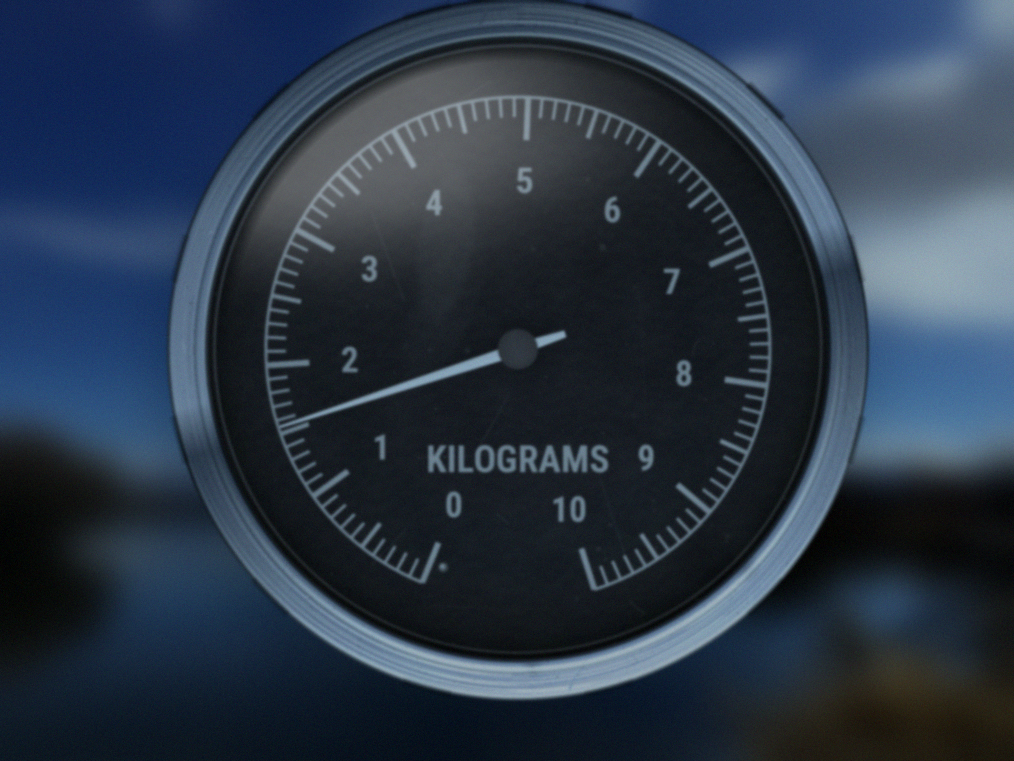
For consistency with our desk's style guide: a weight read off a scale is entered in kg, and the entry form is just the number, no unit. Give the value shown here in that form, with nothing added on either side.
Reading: 1.55
